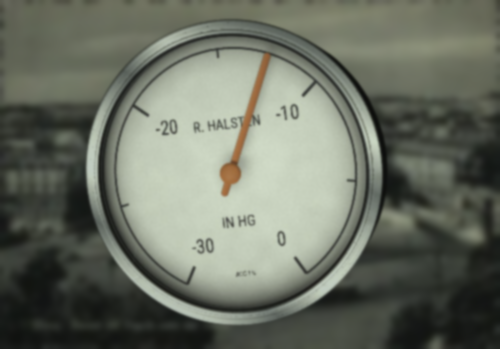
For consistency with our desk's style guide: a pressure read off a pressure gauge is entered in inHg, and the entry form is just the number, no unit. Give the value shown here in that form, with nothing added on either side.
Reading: -12.5
